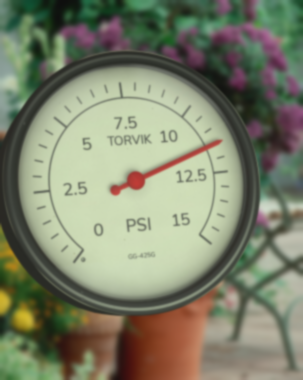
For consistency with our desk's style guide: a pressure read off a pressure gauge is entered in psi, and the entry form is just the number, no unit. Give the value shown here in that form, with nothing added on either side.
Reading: 11.5
